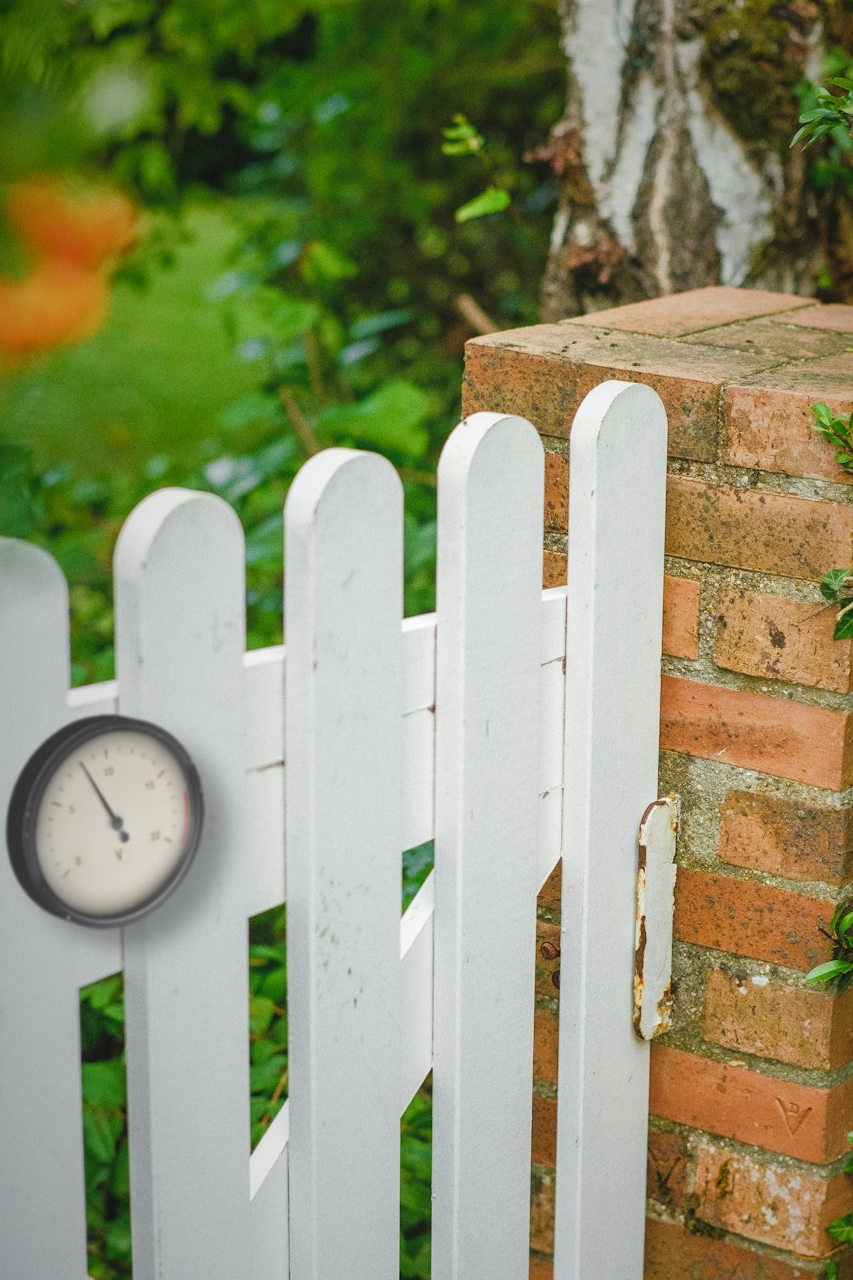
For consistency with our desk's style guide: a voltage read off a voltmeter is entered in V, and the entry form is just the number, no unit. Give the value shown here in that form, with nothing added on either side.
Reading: 8
